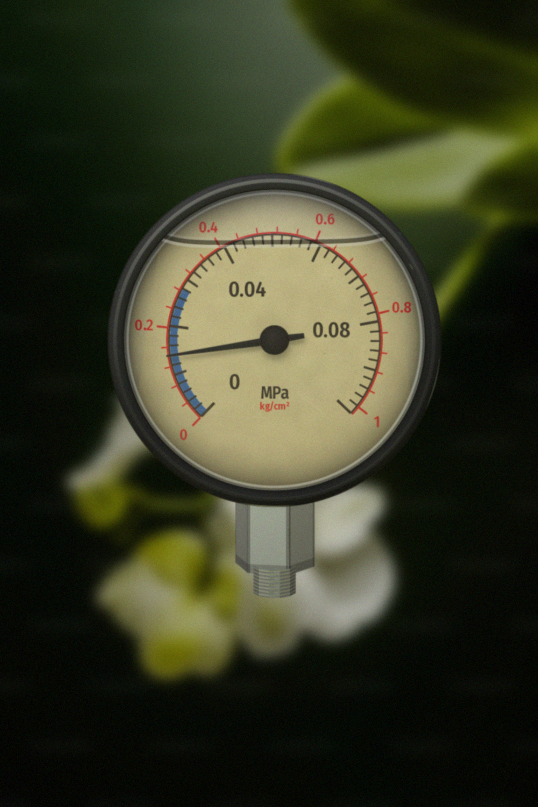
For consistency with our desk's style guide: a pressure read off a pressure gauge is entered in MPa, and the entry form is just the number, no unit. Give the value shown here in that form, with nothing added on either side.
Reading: 0.014
